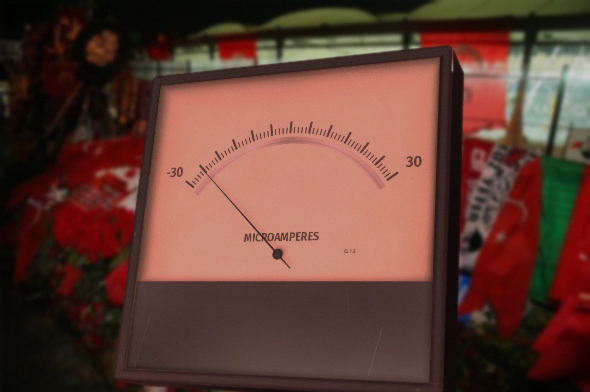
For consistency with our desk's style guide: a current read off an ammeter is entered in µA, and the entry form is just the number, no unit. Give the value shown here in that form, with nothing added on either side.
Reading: -25
